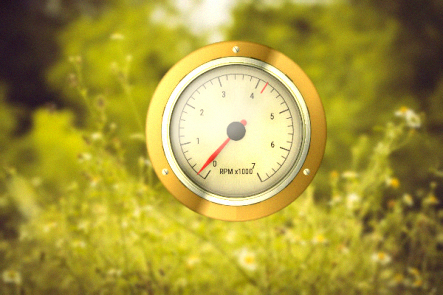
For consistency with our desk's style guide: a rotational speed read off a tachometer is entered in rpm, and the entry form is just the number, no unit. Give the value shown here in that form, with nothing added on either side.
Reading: 200
